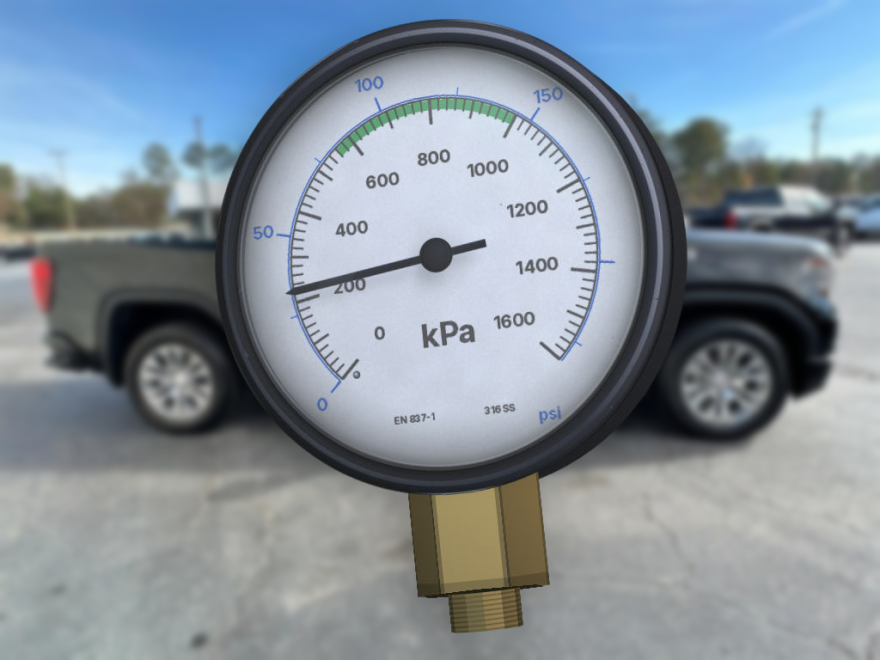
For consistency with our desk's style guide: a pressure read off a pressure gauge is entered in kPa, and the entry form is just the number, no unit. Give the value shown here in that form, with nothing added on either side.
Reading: 220
